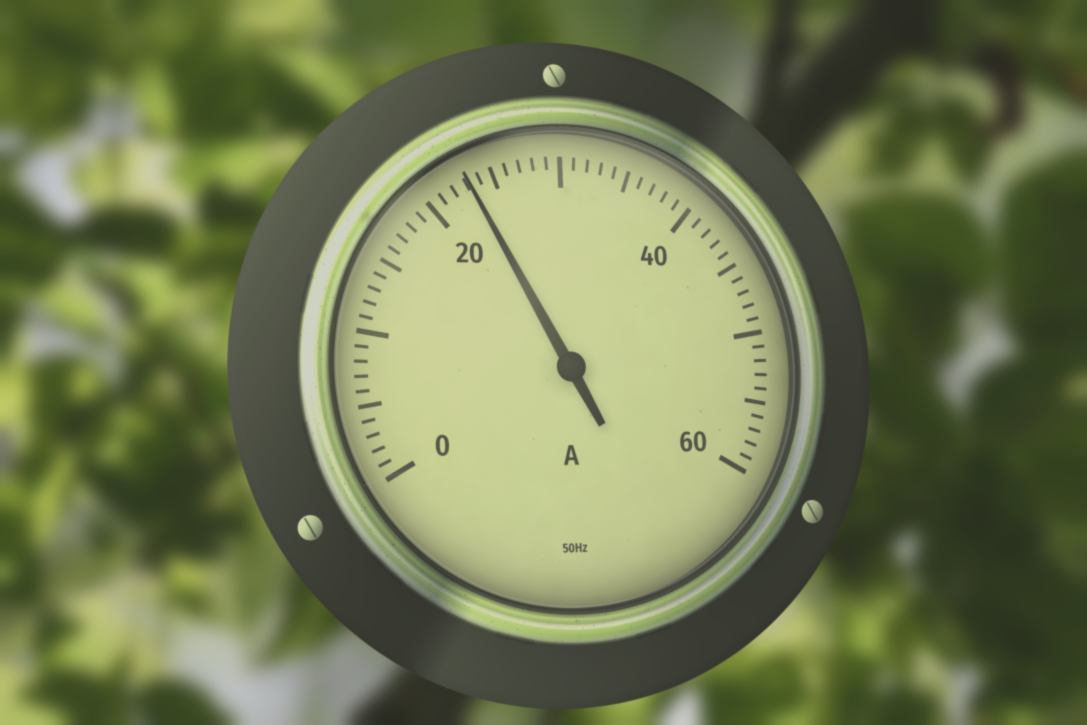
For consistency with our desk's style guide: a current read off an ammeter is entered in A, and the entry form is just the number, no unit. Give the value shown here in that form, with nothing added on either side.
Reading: 23
